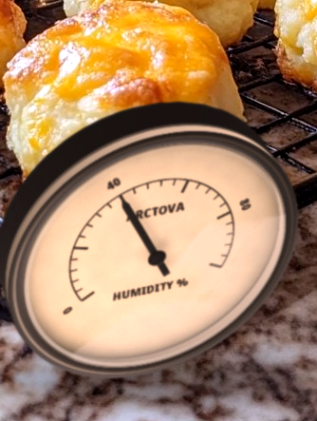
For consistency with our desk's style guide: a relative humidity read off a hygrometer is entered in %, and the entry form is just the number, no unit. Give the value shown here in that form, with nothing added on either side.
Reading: 40
